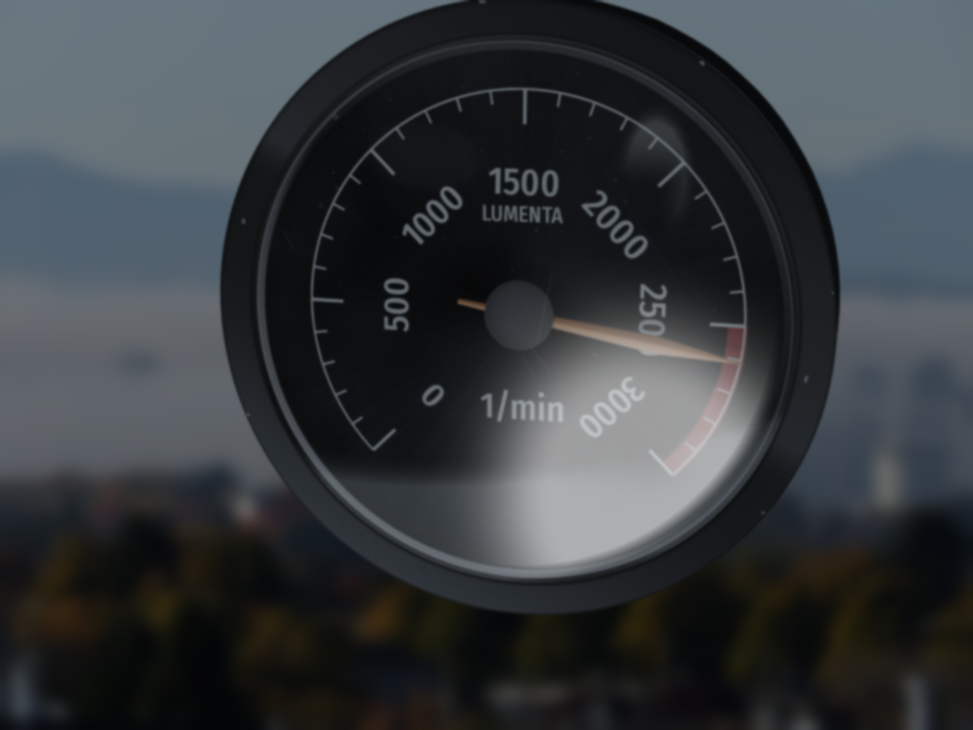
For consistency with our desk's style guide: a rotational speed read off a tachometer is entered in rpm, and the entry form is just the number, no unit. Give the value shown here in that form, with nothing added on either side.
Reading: 2600
